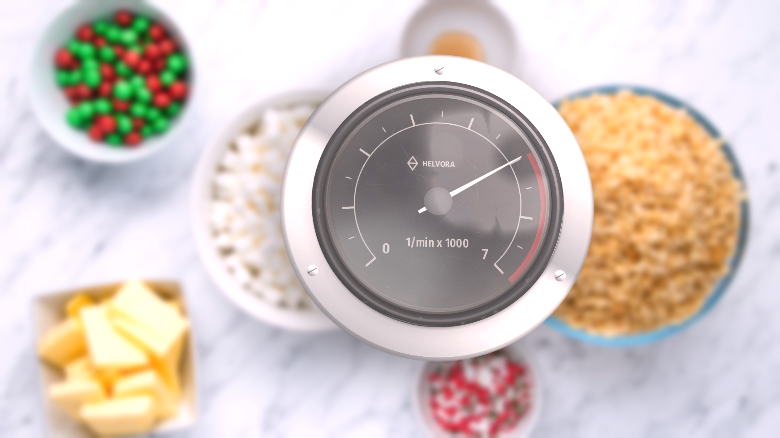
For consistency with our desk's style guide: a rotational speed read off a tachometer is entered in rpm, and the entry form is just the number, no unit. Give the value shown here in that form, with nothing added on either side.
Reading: 5000
